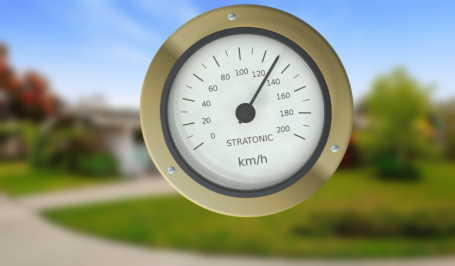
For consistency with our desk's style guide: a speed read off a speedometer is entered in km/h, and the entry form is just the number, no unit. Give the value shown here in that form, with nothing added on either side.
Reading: 130
